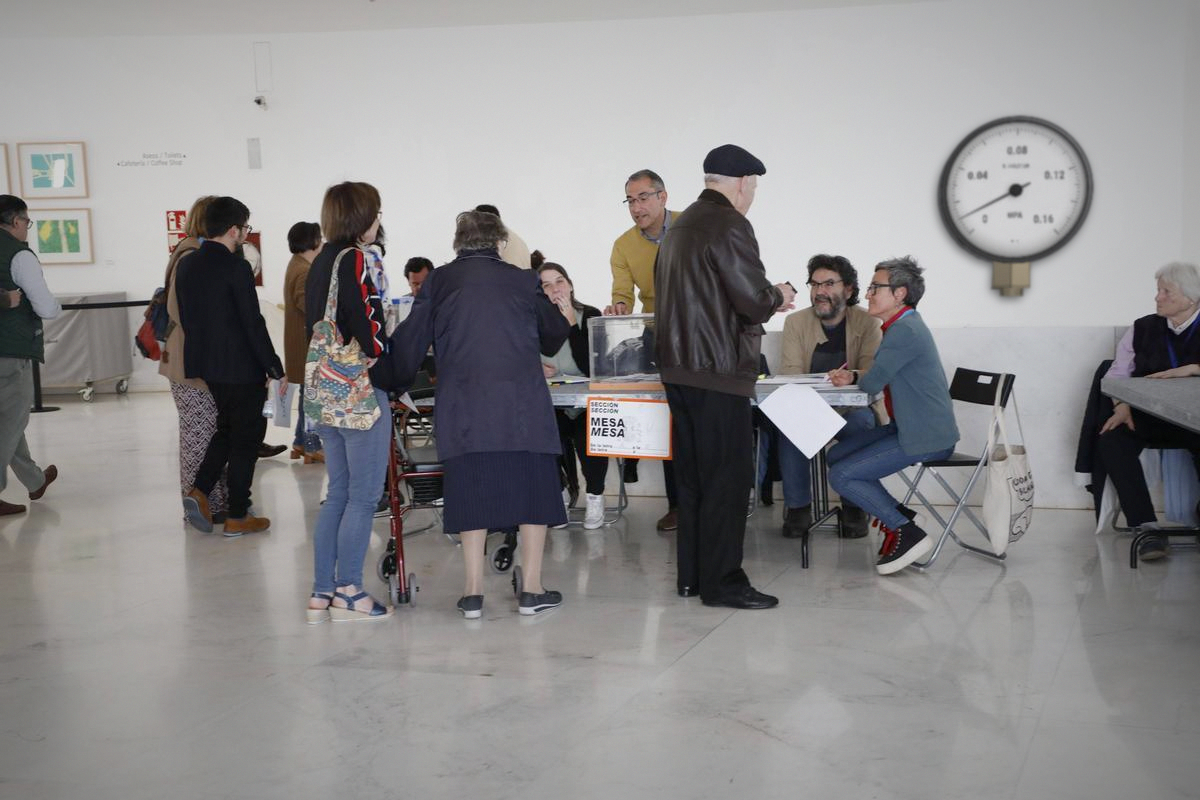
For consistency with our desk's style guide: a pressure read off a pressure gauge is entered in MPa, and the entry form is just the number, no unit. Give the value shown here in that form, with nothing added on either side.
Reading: 0.01
